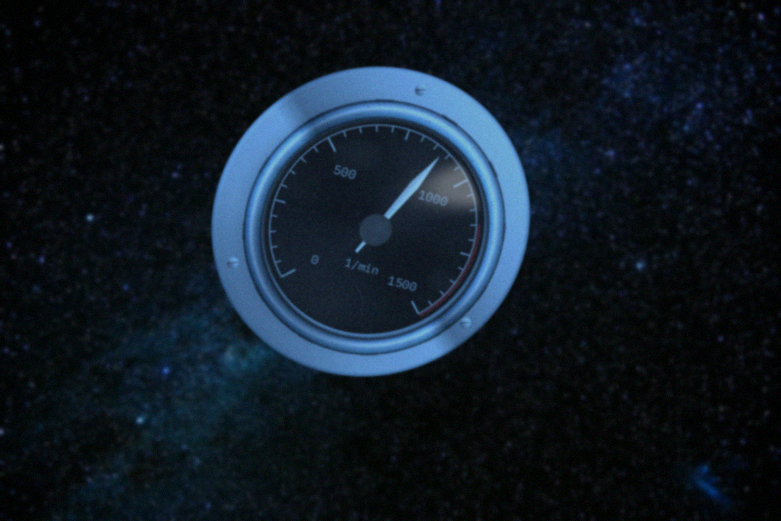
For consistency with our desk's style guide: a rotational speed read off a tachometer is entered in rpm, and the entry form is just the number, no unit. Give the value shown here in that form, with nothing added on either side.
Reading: 875
